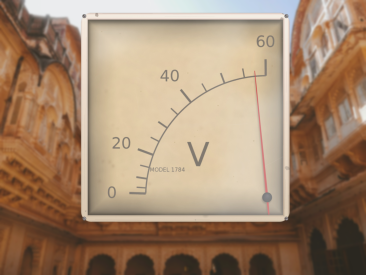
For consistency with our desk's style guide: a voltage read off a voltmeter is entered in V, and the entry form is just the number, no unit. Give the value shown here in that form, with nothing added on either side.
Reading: 57.5
